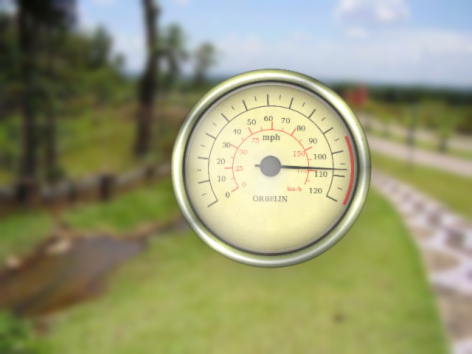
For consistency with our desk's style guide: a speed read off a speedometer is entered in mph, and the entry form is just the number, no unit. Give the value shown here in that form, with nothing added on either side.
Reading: 107.5
